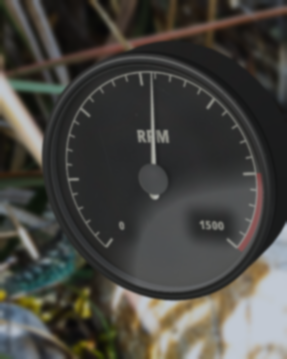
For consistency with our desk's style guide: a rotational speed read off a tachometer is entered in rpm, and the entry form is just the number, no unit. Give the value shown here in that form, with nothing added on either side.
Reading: 800
